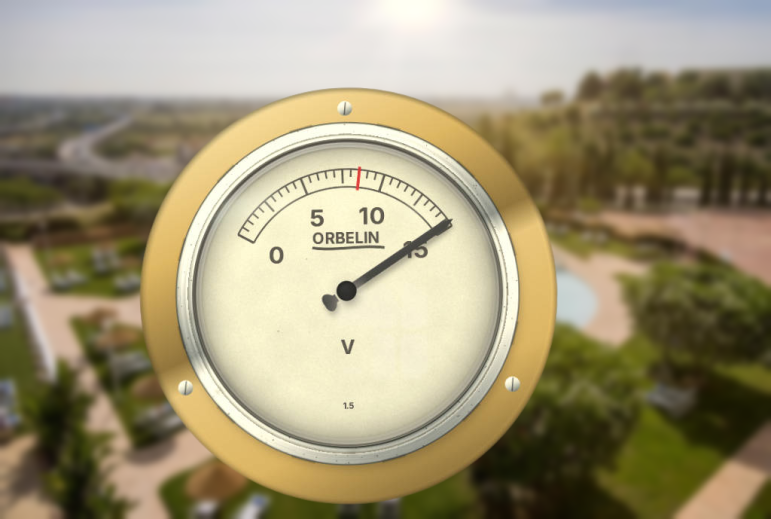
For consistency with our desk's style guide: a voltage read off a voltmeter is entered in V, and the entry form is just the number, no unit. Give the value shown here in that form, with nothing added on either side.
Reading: 14.75
